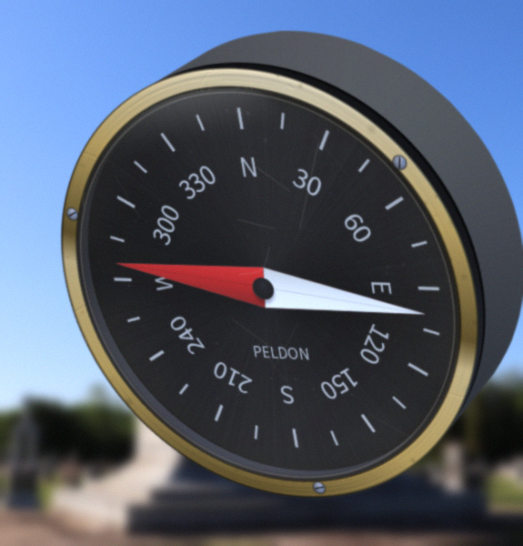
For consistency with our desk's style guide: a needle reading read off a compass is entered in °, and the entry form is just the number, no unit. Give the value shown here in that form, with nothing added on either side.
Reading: 277.5
